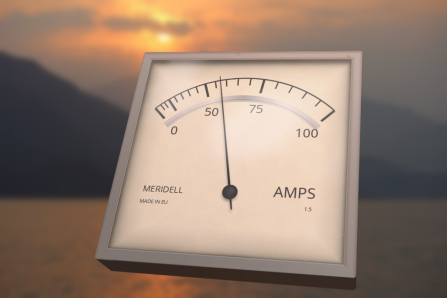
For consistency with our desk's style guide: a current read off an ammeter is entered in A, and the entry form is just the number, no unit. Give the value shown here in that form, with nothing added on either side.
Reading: 57.5
